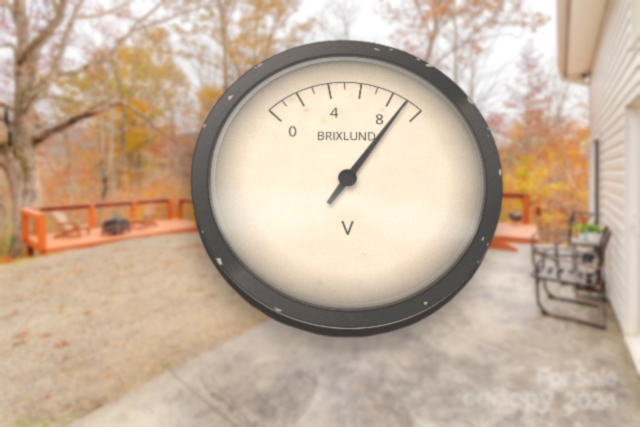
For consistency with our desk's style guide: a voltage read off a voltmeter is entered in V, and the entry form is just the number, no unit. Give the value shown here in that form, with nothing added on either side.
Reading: 9
